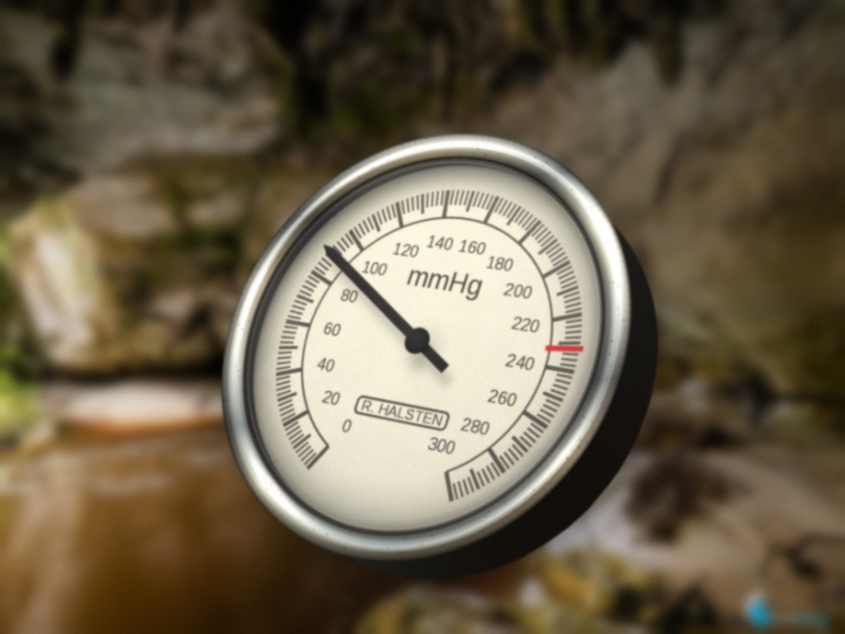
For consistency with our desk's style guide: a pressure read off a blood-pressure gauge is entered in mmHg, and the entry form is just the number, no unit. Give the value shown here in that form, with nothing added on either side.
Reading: 90
